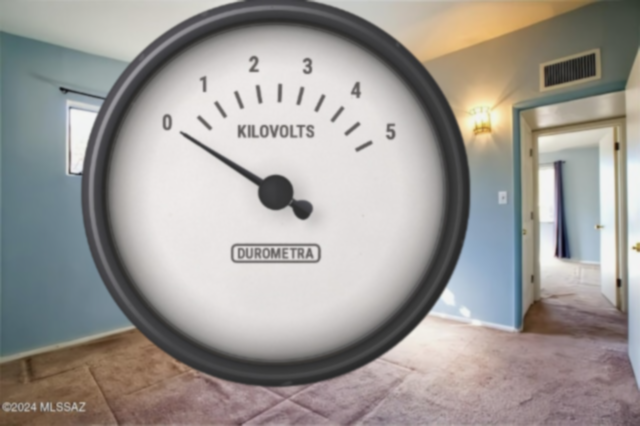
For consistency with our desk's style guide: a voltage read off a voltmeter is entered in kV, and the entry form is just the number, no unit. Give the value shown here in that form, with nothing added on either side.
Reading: 0
